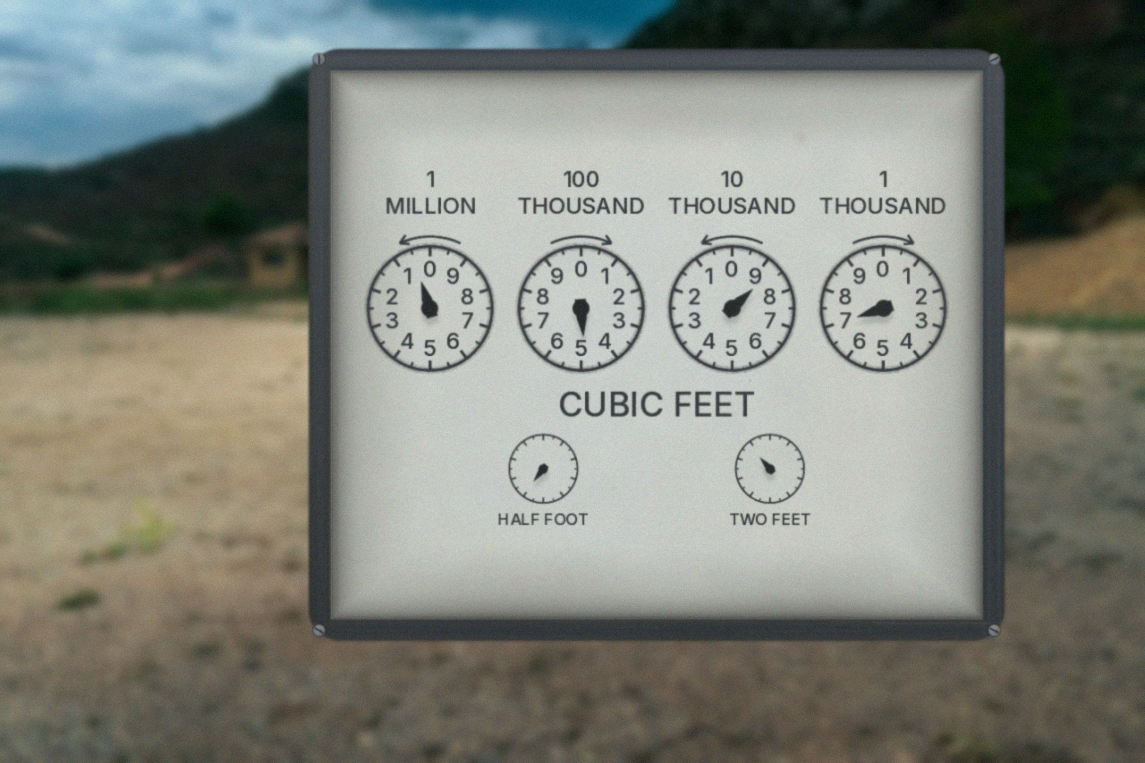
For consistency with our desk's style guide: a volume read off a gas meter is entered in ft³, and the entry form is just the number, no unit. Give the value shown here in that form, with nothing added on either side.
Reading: 48700
